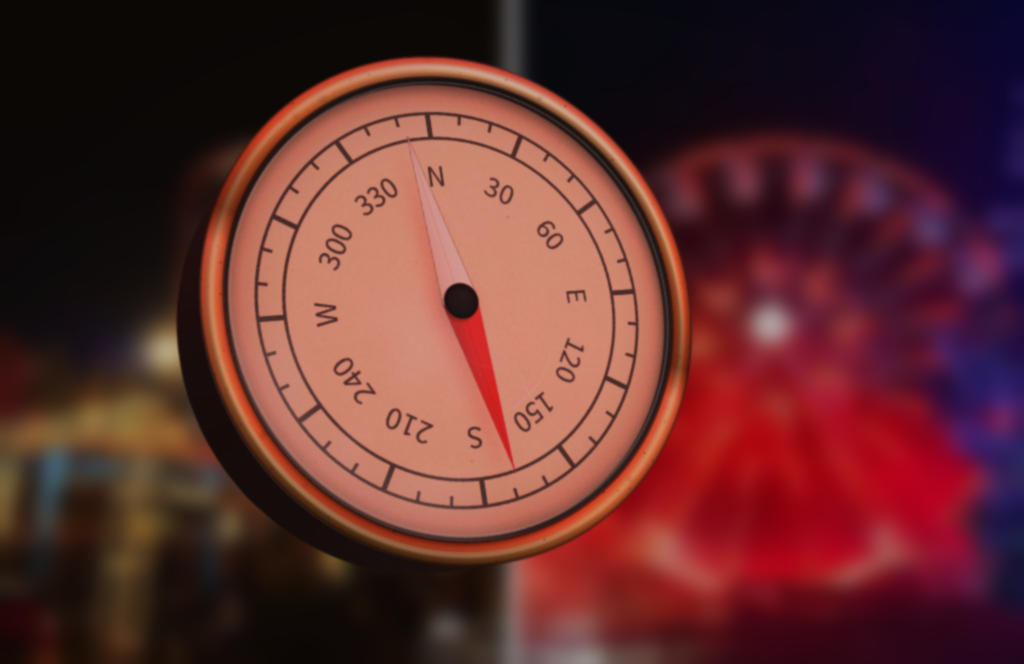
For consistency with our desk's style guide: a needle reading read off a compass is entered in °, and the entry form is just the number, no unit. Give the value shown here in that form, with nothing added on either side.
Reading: 170
